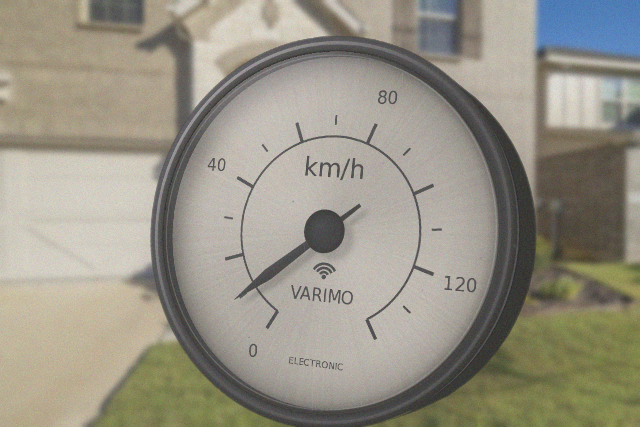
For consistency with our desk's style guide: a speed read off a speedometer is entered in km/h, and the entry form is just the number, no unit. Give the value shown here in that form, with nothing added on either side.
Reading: 10
